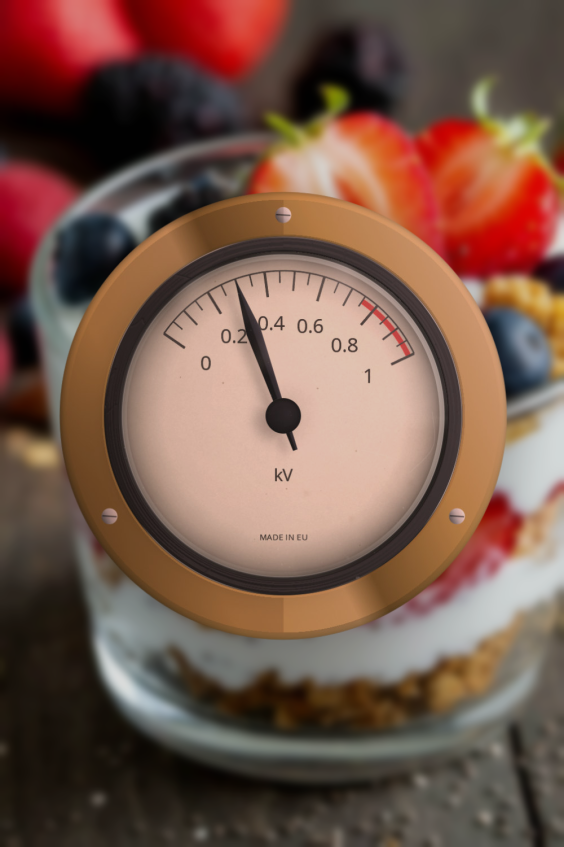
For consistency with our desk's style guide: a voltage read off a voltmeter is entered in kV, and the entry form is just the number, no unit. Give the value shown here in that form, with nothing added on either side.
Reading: 0.3
